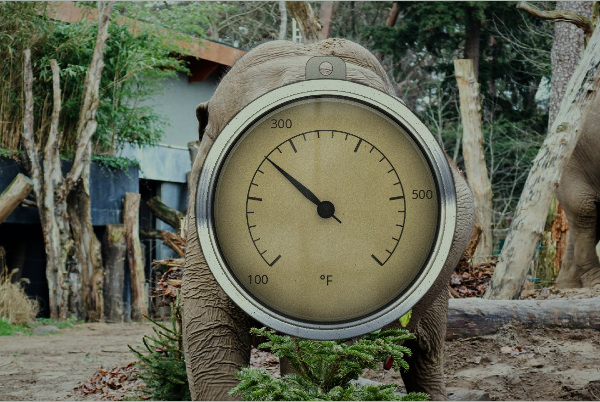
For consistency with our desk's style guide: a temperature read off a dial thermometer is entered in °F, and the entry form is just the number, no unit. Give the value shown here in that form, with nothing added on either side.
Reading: 260
